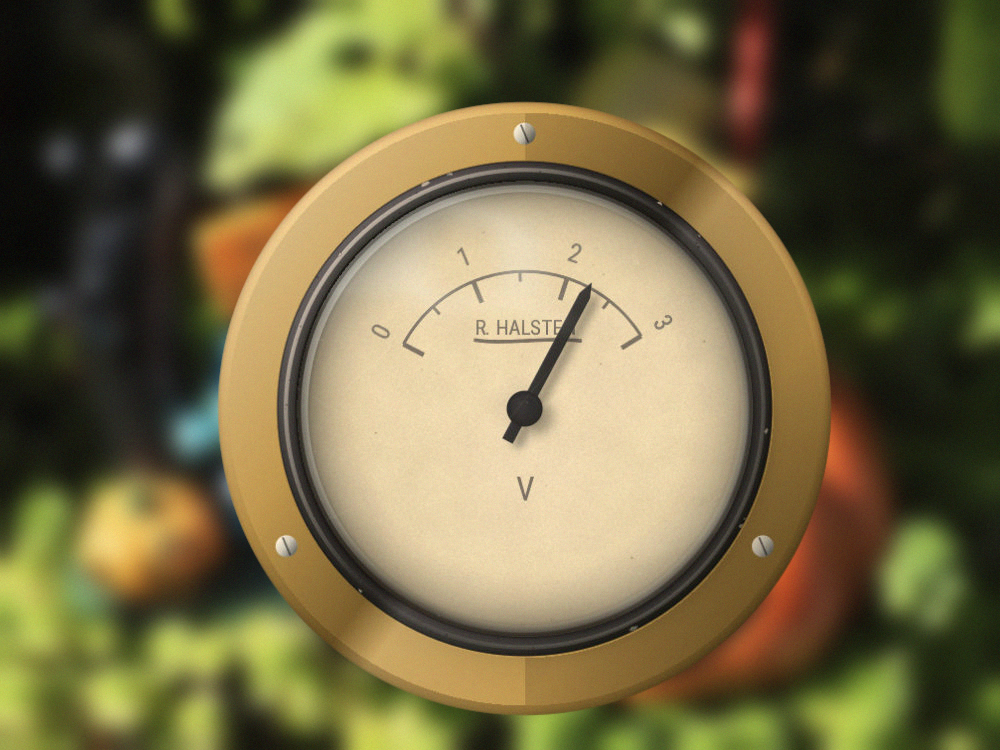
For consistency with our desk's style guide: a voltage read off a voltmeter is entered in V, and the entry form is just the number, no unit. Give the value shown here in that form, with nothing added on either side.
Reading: 2.25
